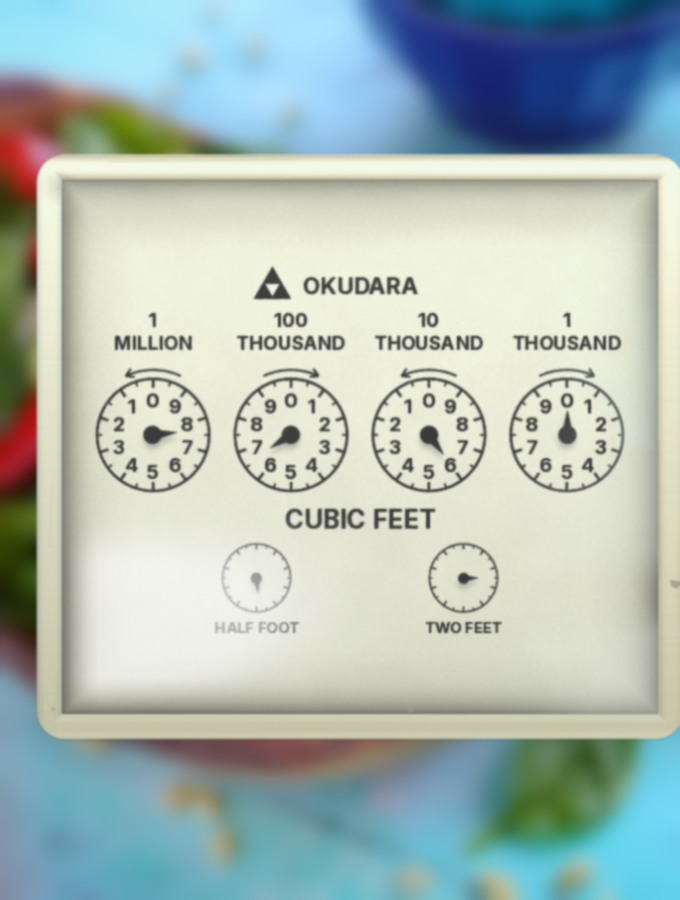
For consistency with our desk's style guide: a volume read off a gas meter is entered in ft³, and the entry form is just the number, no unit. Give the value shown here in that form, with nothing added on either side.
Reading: 766000
